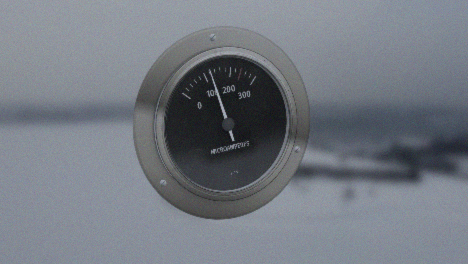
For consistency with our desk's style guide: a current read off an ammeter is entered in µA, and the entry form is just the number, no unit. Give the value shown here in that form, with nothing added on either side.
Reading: 120
